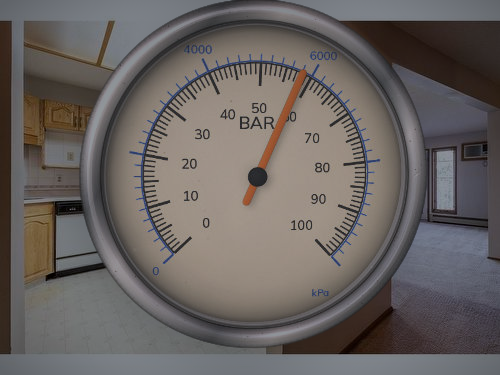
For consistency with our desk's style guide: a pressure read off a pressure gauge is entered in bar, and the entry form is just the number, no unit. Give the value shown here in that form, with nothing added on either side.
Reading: 58
